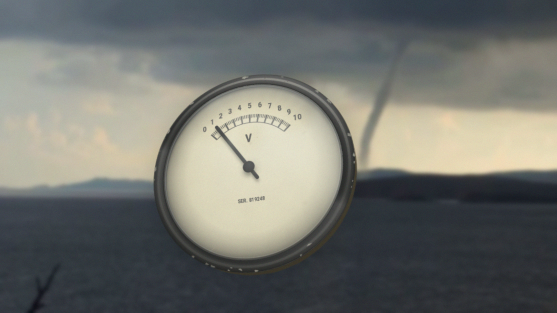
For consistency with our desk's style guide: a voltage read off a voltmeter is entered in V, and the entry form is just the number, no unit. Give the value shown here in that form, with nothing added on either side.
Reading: 1
